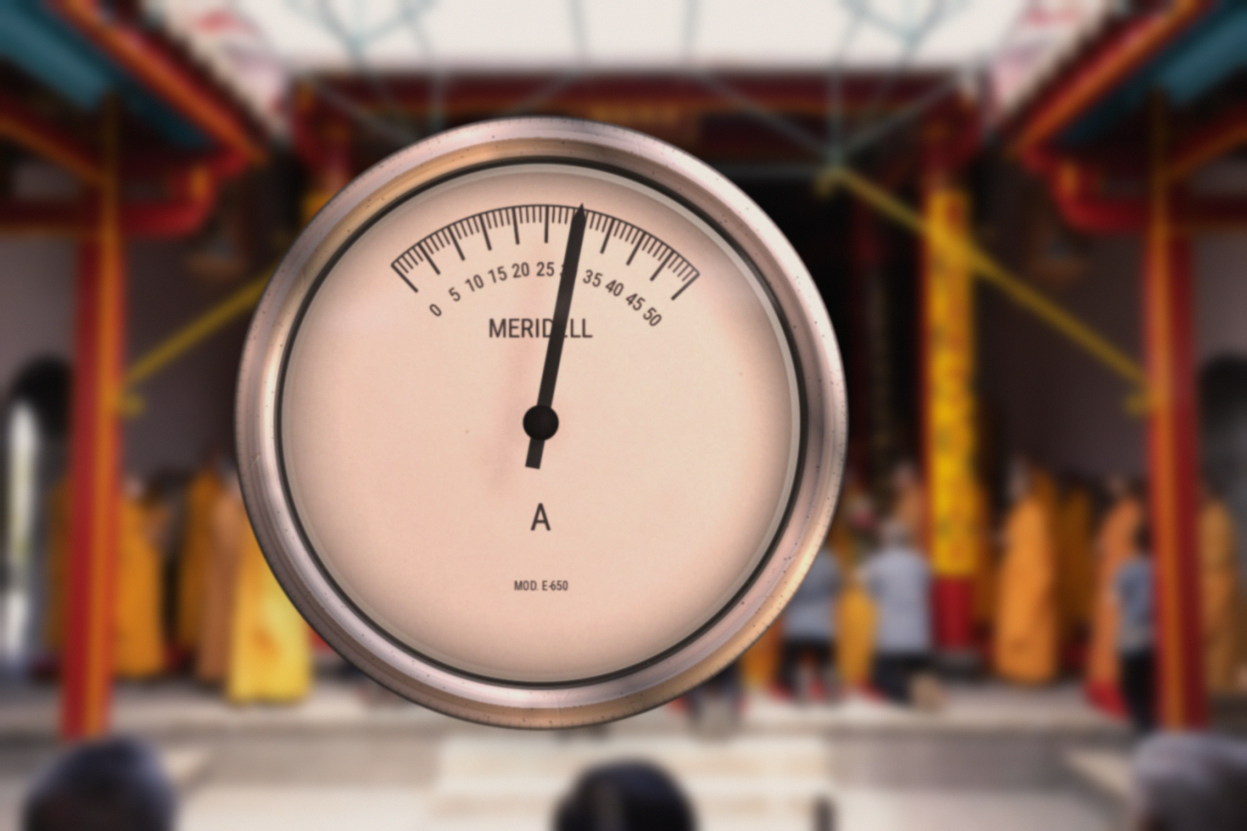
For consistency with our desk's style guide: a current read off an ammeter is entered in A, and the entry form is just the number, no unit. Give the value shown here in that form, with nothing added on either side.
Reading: 30
